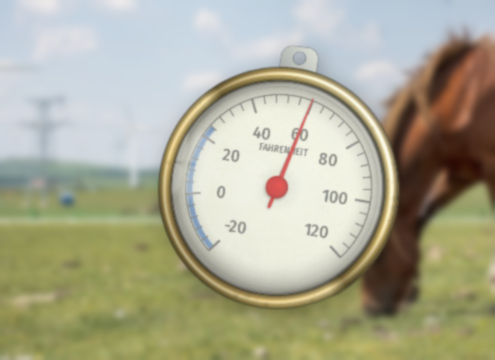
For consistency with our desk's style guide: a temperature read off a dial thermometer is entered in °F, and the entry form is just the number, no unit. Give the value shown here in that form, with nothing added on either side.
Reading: 60
